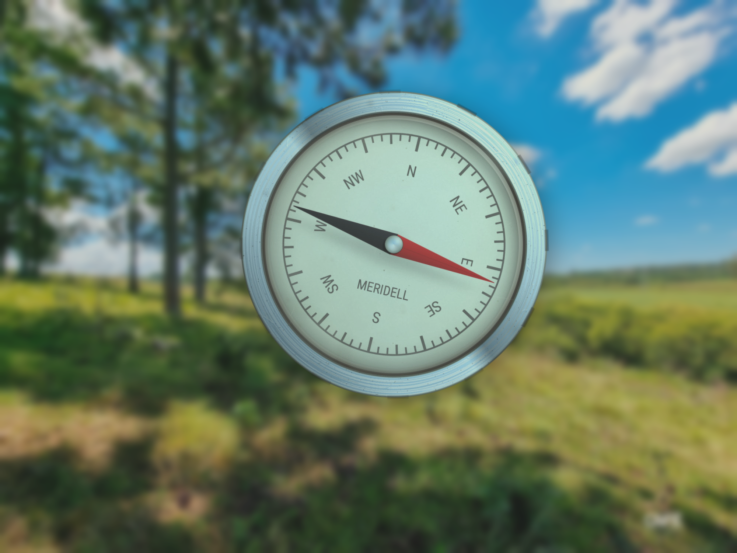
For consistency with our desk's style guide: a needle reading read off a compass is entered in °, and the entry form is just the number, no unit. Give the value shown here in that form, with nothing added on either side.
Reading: 97.5
